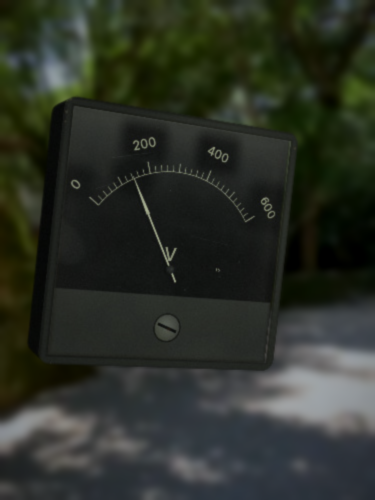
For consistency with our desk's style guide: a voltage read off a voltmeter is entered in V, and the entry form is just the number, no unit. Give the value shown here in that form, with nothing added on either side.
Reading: 140
